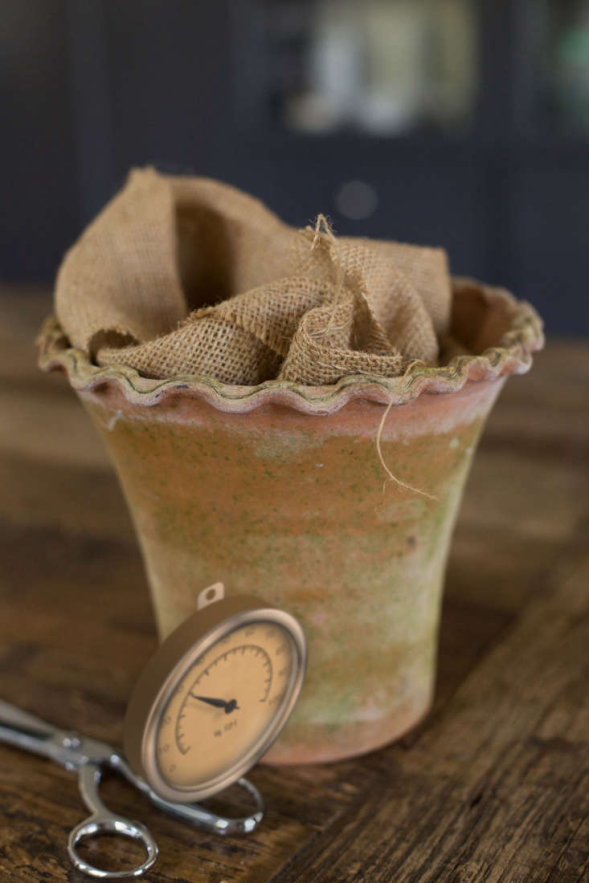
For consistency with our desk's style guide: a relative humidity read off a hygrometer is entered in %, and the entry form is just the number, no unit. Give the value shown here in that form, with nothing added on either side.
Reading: 30
